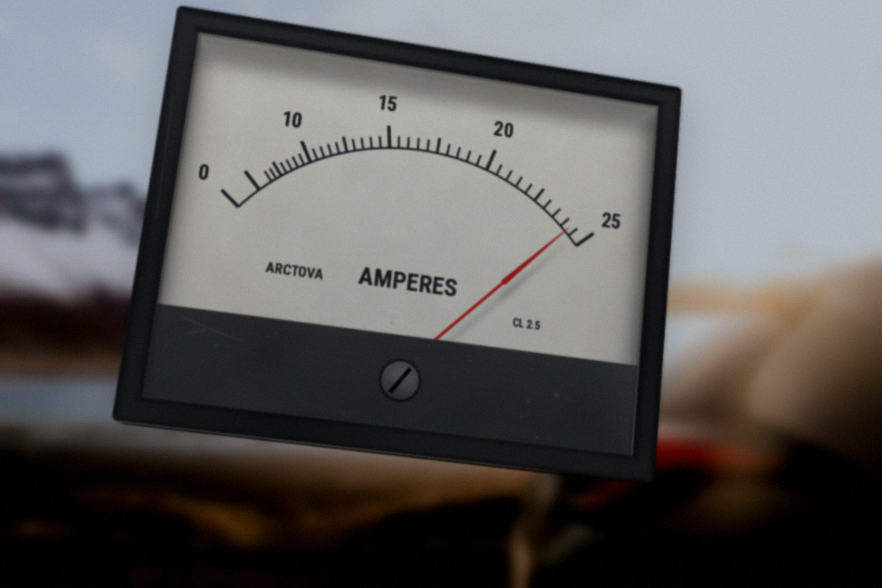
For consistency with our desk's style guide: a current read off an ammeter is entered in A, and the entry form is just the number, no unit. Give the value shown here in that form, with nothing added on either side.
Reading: 24.25
